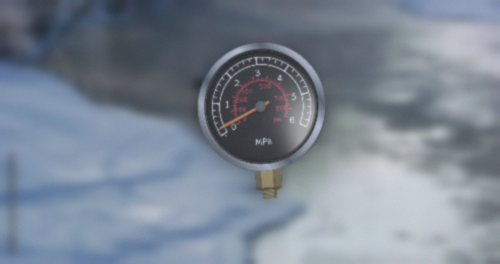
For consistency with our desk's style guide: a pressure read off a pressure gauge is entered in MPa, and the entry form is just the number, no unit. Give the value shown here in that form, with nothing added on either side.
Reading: 0.2
